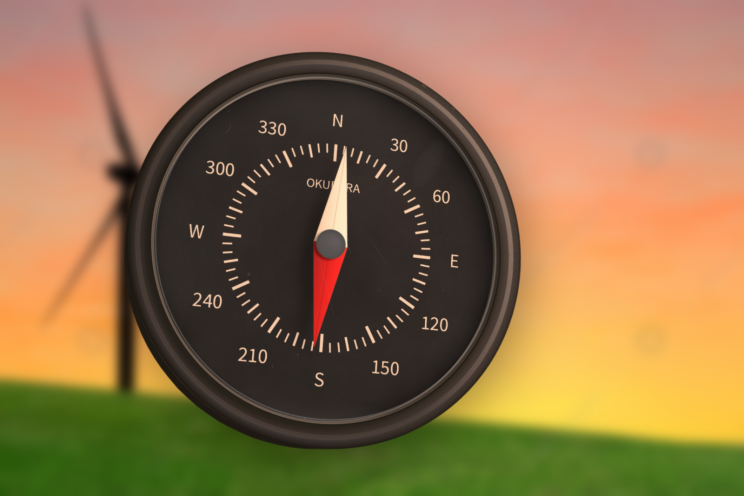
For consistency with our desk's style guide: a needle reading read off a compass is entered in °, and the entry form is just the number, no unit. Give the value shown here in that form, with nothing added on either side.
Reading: 185
